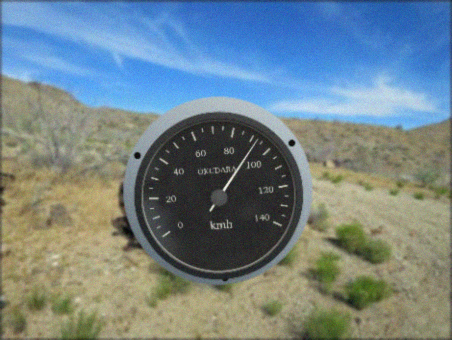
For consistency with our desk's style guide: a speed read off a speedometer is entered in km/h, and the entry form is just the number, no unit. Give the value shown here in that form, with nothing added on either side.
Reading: 92.5
